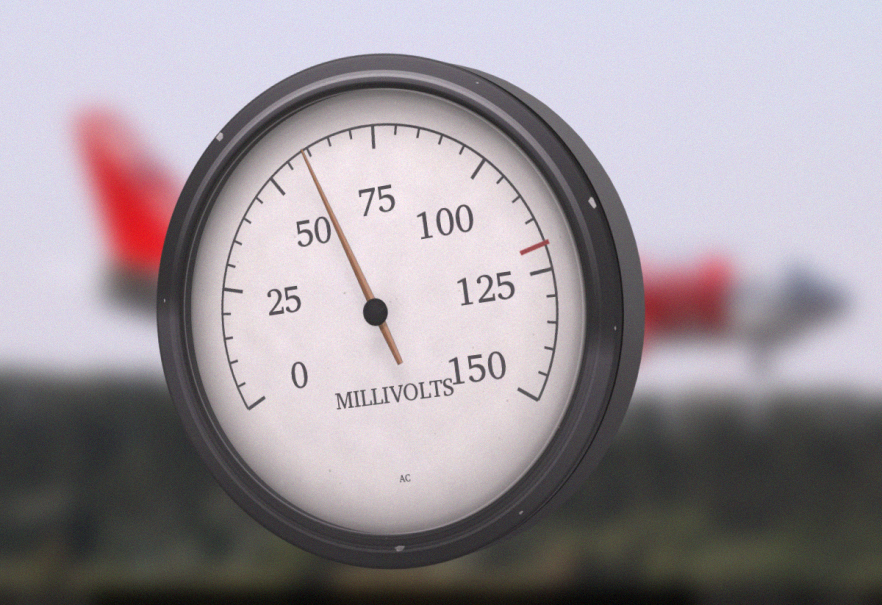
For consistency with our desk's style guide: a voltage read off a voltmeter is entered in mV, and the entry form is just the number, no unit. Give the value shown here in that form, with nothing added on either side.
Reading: 60
